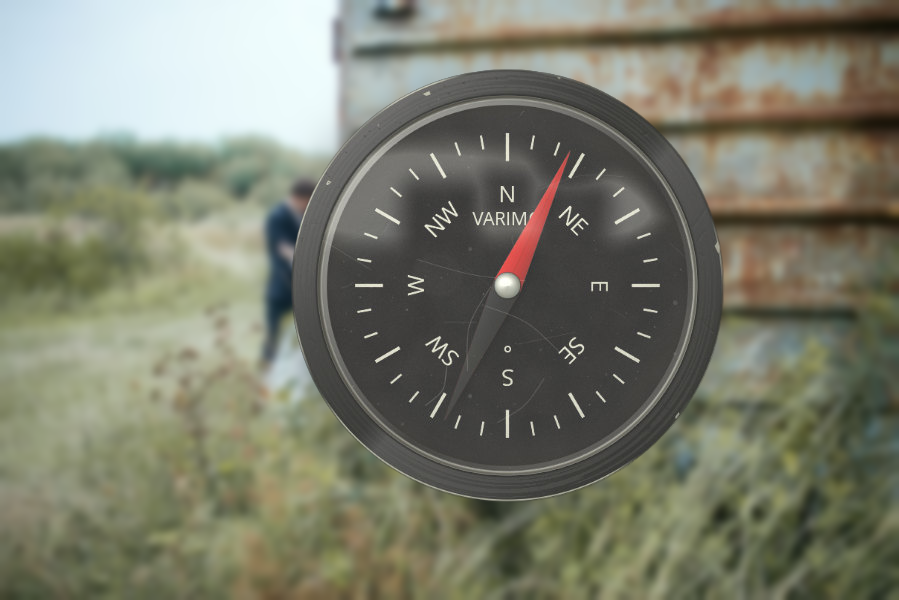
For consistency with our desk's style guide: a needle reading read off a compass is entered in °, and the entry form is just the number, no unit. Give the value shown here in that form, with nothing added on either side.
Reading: 25
